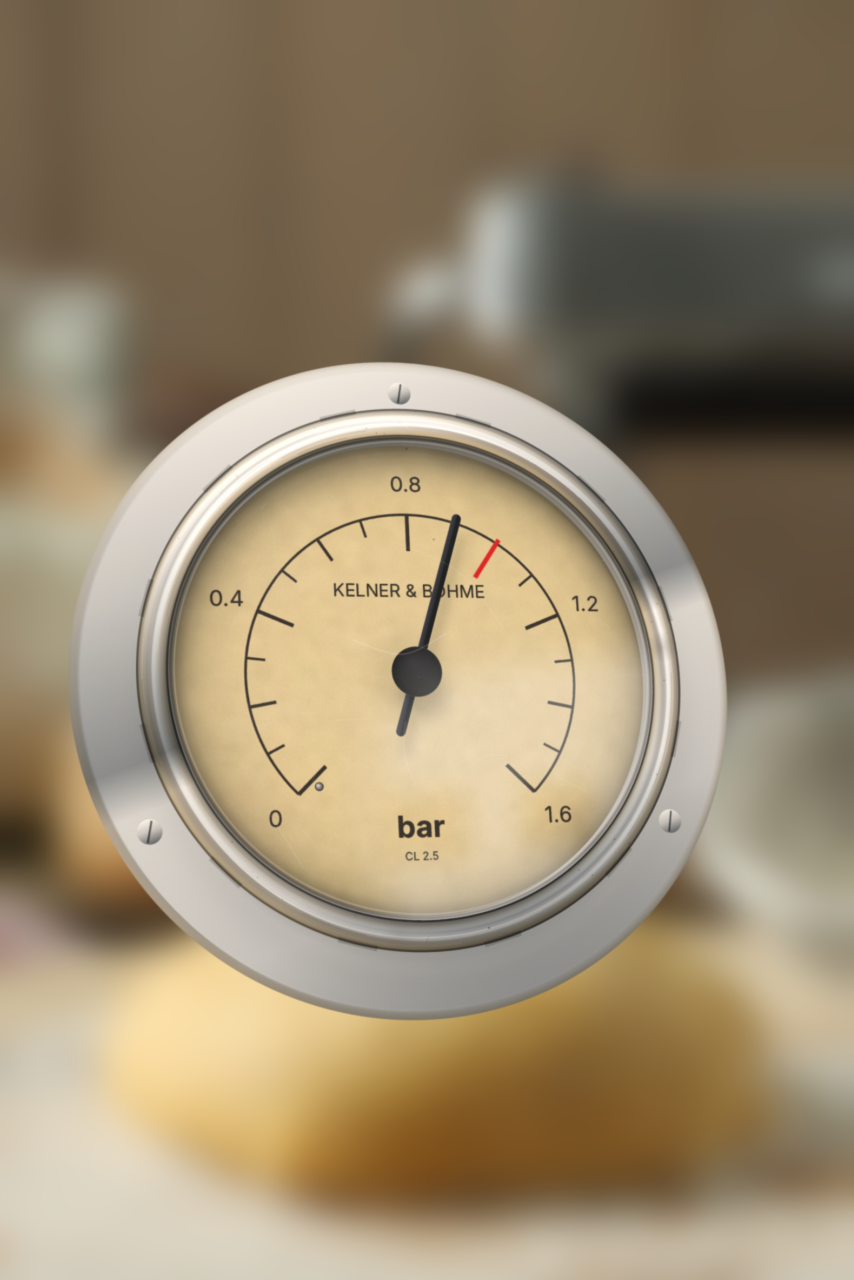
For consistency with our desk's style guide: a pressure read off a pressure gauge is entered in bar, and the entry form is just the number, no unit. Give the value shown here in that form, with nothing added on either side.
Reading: 0.9
